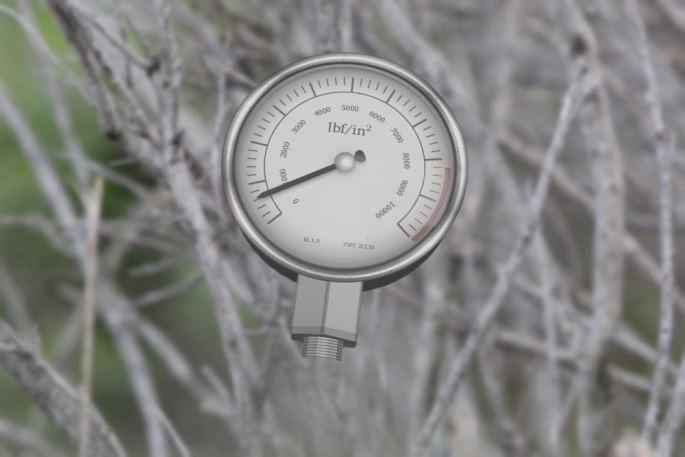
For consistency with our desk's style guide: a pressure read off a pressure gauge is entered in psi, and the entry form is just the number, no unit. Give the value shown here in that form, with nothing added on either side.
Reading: 600
